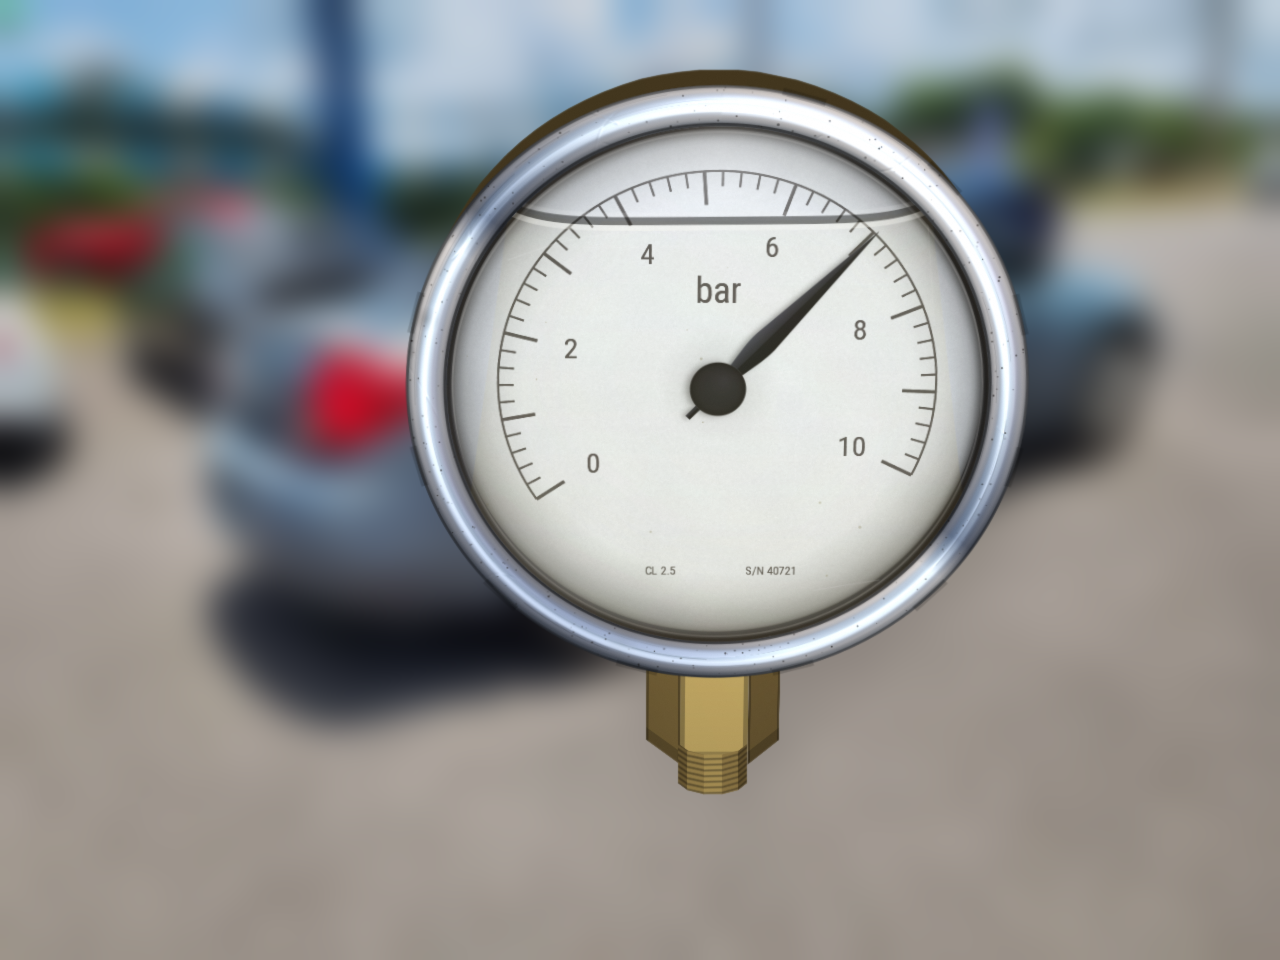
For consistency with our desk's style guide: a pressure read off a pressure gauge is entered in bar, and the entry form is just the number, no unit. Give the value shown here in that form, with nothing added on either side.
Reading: 7
